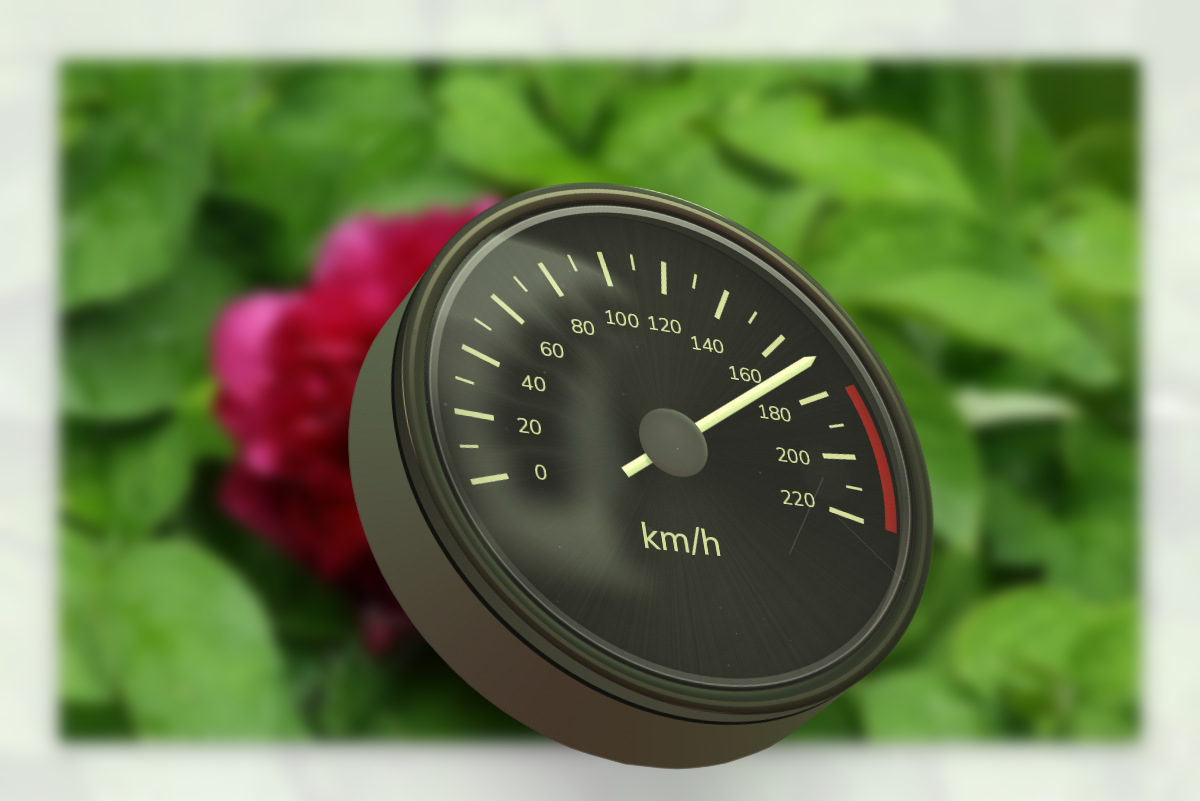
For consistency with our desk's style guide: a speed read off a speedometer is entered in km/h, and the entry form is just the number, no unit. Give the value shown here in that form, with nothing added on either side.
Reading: 170
